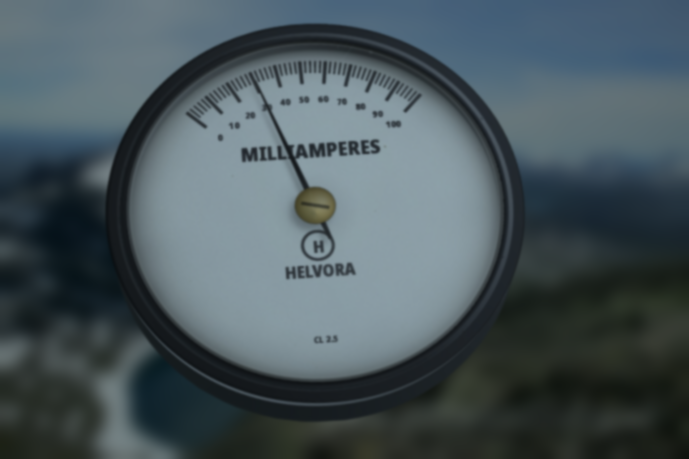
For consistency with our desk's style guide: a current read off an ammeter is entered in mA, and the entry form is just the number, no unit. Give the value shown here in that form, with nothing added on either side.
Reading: 30
